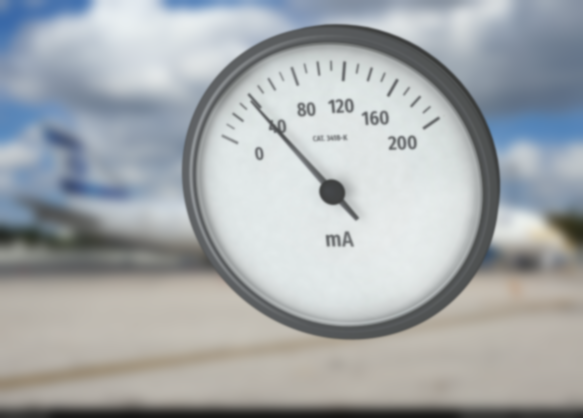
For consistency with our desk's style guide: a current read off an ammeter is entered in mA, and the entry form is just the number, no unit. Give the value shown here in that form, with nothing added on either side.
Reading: 40
